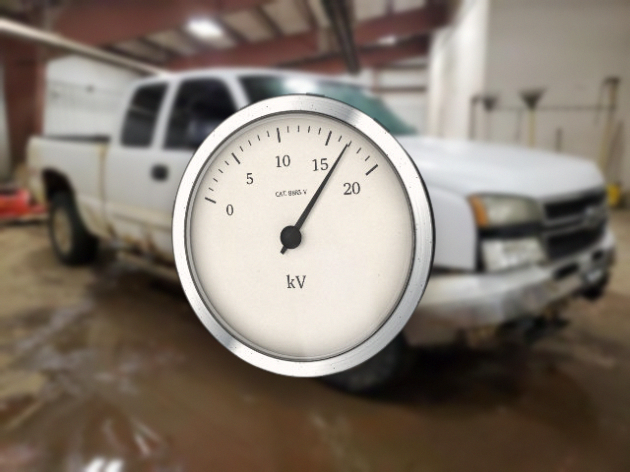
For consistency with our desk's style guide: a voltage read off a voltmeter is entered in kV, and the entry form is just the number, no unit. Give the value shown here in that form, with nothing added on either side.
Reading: 17
